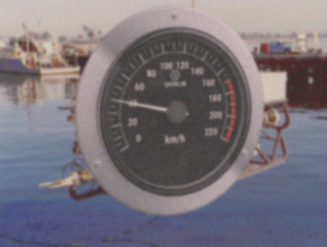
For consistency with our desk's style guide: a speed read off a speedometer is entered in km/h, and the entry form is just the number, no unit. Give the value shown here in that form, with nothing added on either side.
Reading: 40
